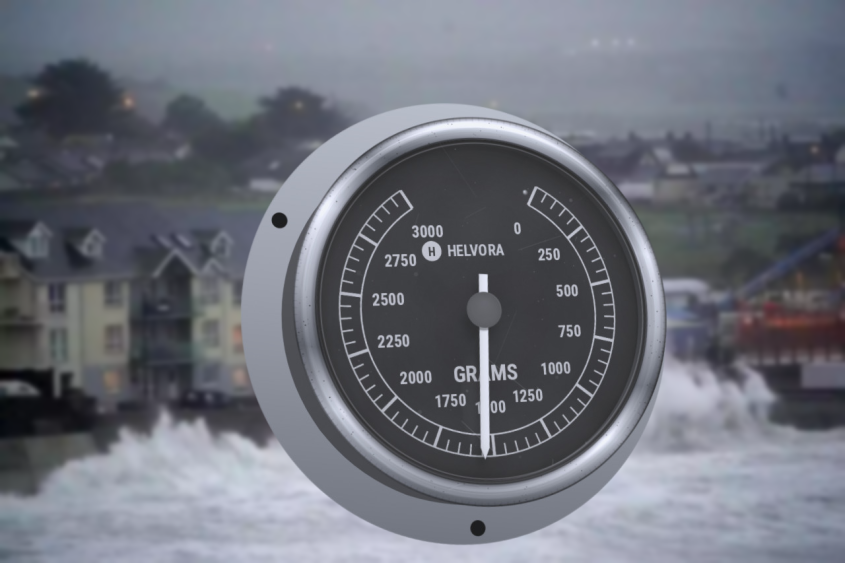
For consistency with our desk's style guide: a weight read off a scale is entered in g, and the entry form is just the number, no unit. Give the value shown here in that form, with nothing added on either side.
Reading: 1550
